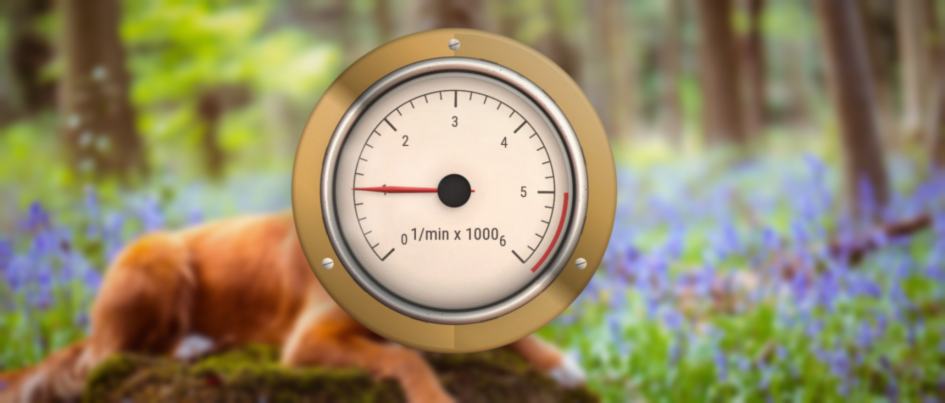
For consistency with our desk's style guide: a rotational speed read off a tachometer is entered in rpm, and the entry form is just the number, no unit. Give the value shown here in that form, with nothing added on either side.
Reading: 1000
